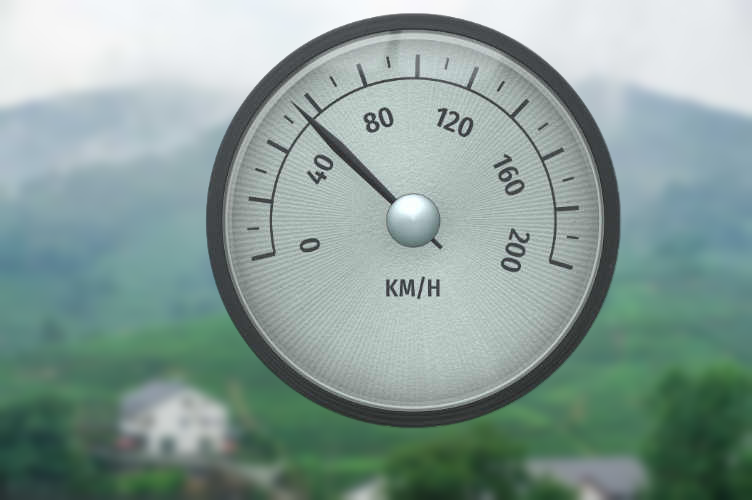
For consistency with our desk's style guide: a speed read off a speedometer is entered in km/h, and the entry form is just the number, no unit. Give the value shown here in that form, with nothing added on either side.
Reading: 55
